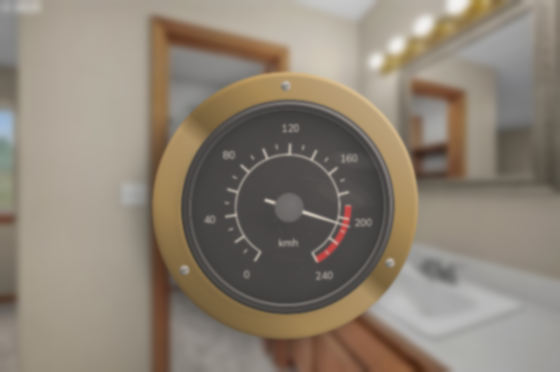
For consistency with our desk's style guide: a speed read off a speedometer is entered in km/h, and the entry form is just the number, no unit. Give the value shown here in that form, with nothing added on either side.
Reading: 205
